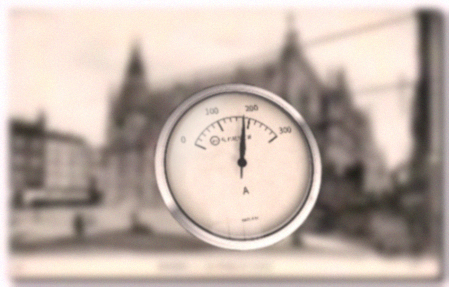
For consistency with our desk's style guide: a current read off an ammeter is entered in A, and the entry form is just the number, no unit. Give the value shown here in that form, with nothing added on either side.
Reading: 180
